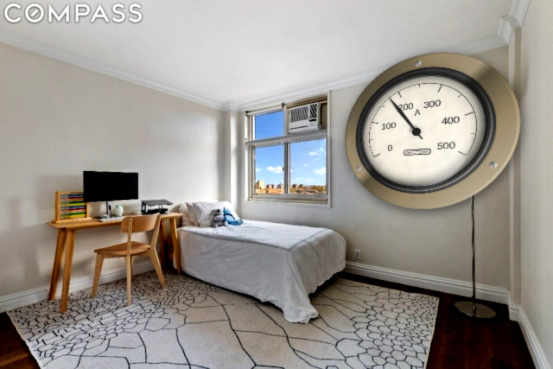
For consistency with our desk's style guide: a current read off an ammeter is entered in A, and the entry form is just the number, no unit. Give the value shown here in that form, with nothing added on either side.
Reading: 175
